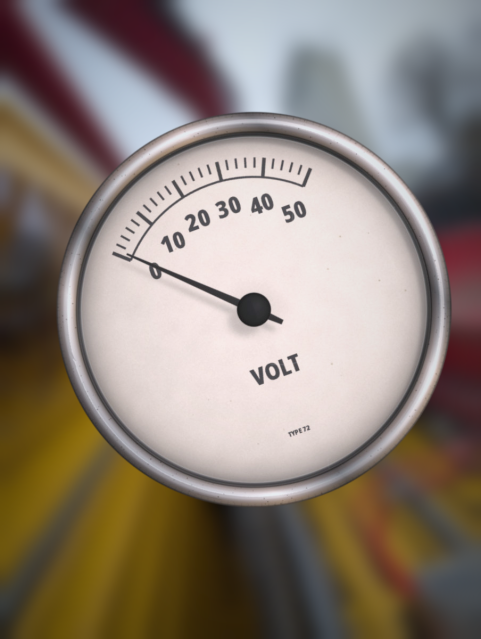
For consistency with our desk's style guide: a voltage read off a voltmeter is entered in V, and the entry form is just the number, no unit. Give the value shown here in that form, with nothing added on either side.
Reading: 1
